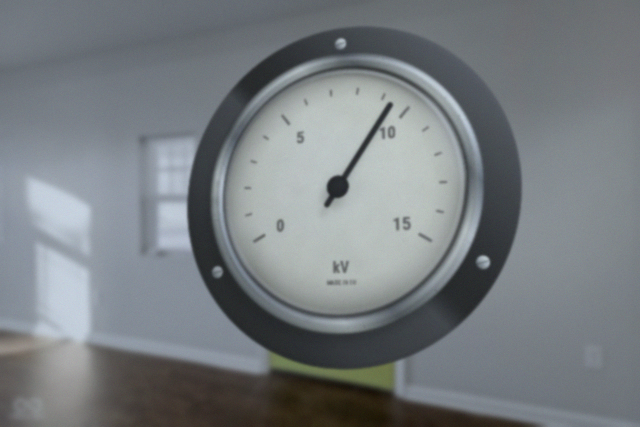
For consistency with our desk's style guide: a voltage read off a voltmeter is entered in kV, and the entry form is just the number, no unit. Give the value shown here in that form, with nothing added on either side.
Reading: 9.5
